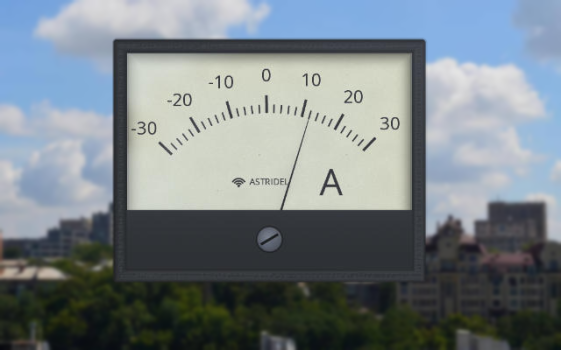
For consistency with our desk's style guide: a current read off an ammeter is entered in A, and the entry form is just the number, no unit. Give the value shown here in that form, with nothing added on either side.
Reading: 12
